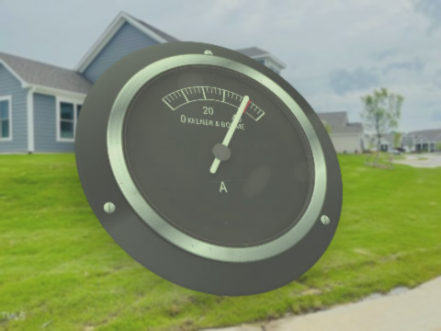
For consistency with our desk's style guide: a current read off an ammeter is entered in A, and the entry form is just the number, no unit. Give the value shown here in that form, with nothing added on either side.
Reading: 40
